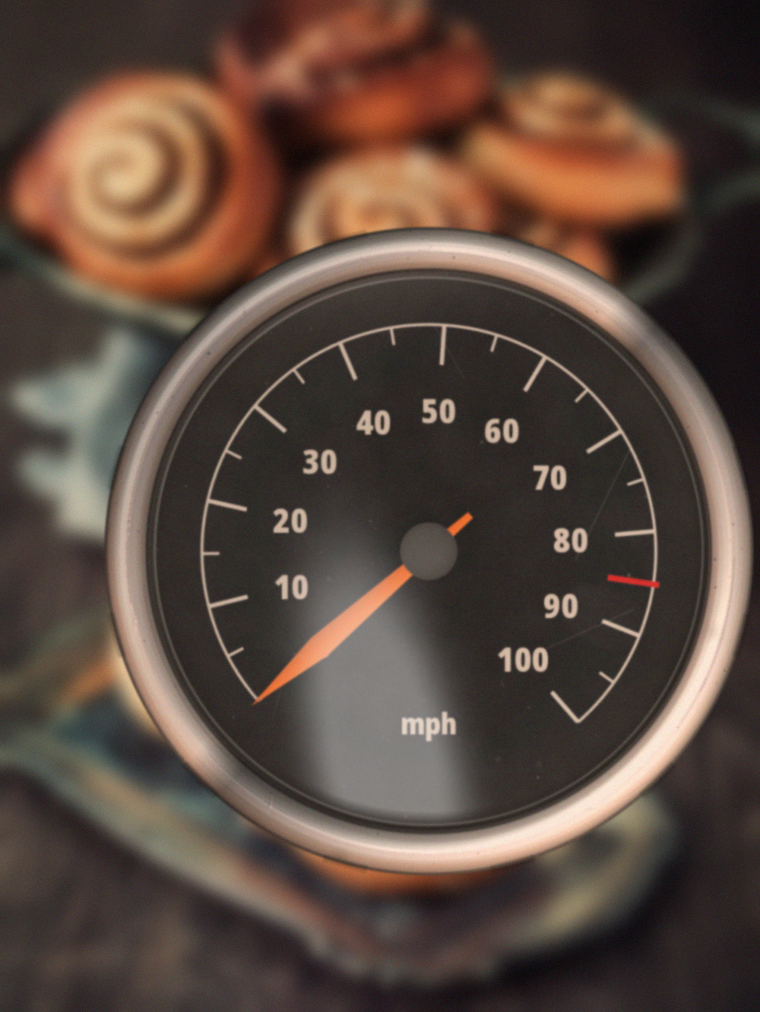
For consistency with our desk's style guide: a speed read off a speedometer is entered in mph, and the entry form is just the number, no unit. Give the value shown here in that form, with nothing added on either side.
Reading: 0
